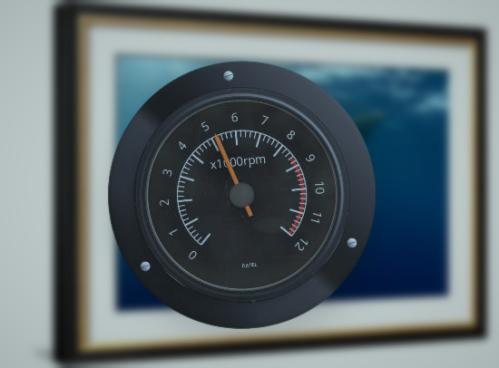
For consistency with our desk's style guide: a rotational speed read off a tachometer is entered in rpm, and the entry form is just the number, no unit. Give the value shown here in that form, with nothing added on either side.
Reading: 5200
